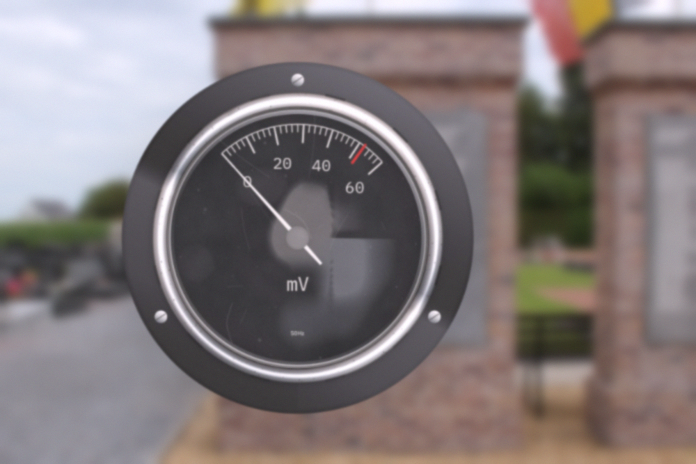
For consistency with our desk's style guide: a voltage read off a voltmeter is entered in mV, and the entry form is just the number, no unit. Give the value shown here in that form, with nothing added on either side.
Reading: 0
